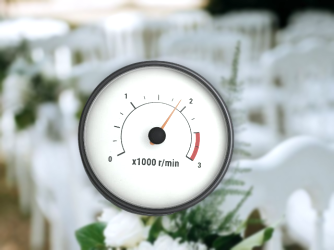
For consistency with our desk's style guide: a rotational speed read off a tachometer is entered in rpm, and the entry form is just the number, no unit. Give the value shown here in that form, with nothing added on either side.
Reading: 1875
